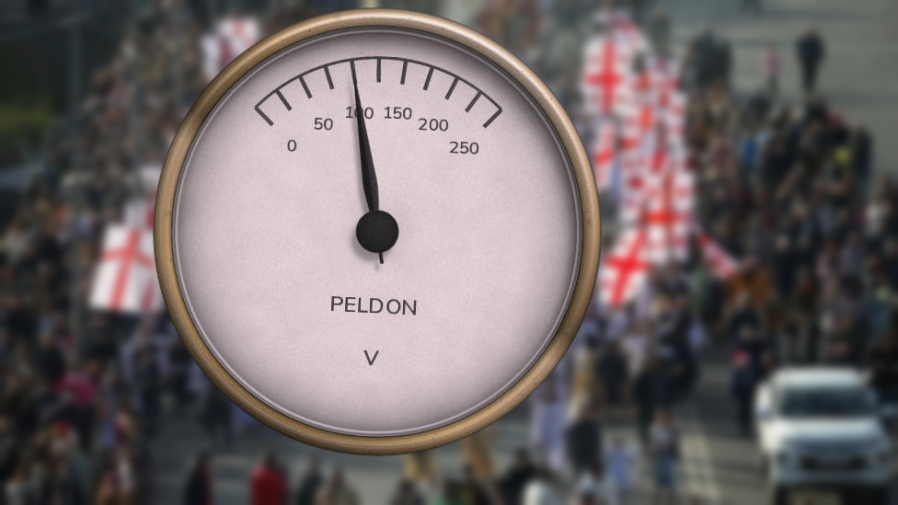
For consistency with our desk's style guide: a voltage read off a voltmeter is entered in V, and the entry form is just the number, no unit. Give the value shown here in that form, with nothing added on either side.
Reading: 100
